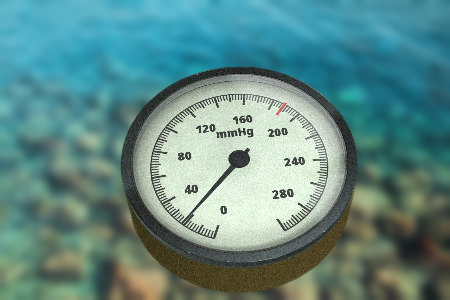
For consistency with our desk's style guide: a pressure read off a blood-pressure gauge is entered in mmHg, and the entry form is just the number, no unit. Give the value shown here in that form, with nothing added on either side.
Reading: 20
